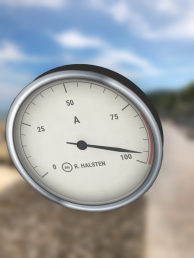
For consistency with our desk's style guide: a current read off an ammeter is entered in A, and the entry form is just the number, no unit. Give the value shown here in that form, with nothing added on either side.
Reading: 95
